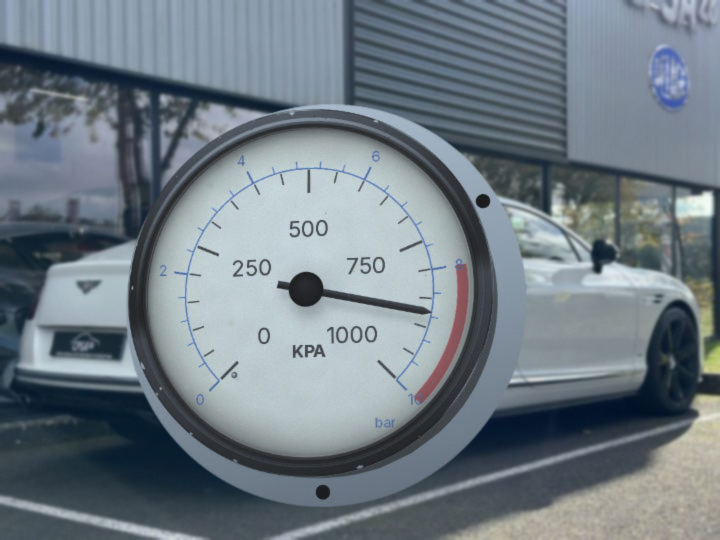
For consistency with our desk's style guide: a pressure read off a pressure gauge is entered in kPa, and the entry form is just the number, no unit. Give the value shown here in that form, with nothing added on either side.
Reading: 875
